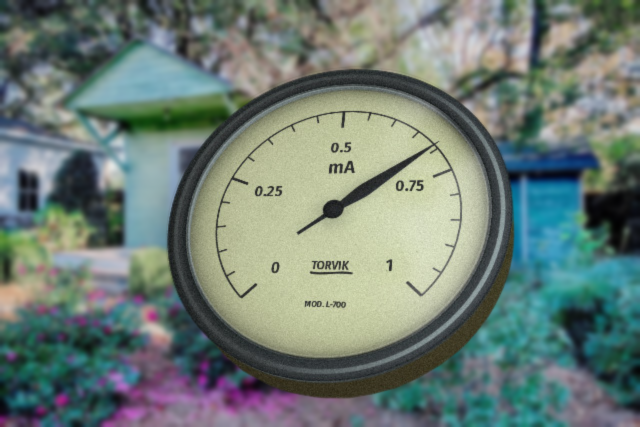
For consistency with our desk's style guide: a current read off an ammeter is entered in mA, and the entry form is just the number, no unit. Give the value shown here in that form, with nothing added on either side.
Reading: 0.7
